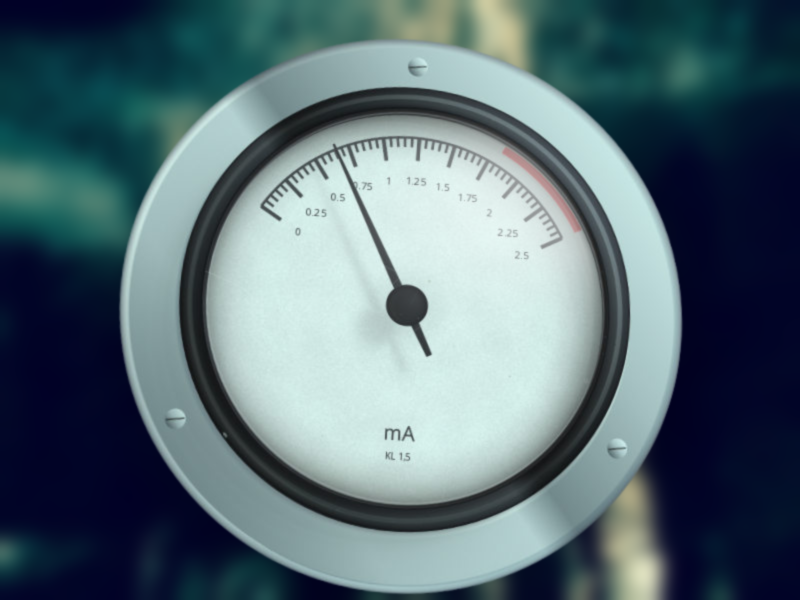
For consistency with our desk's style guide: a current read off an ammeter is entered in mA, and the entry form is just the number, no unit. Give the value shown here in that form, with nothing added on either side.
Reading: 0.65
